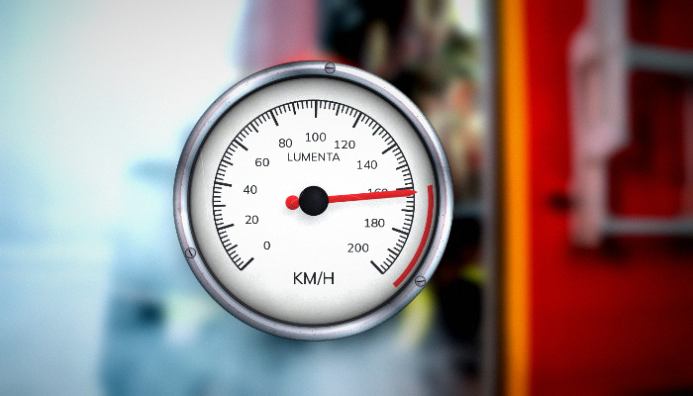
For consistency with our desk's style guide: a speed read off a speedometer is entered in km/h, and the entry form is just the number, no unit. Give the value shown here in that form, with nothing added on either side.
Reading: 162
